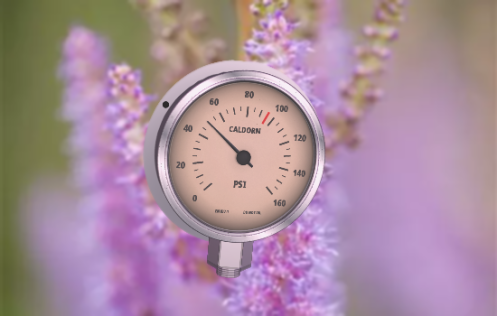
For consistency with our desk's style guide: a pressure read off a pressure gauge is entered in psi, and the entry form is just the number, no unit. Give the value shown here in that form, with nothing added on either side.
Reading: 50
